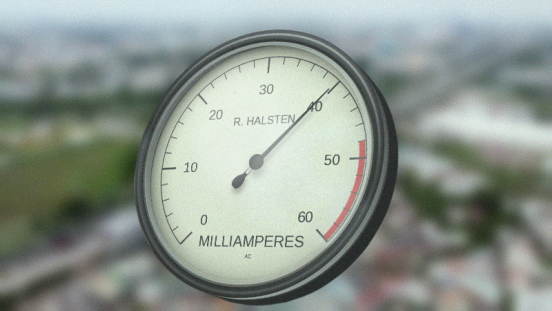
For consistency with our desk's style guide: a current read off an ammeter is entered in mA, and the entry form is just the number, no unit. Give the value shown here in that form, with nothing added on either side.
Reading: 40
